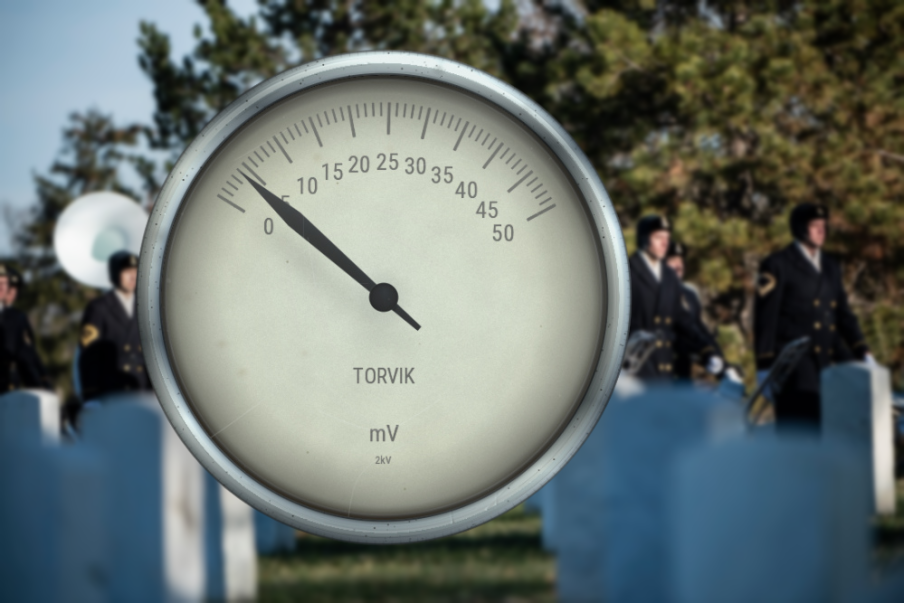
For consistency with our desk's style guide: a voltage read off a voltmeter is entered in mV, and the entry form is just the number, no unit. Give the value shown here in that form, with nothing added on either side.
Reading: 4
